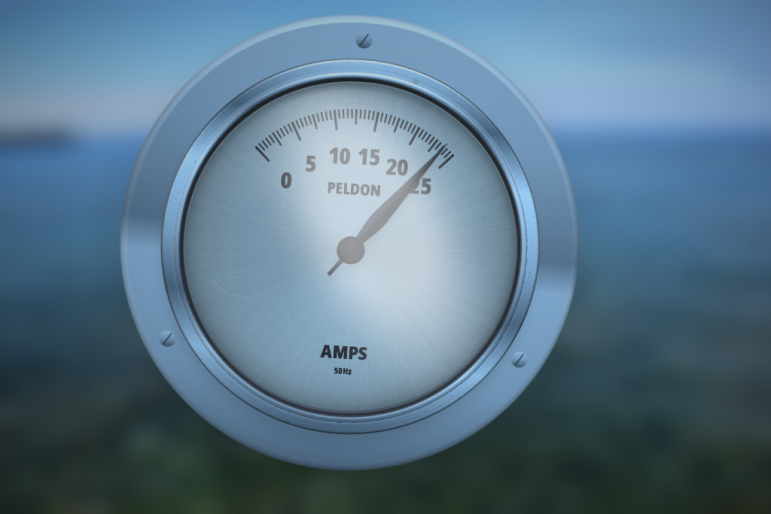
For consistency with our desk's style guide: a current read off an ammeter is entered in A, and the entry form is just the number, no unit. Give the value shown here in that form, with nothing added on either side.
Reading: 23.5
